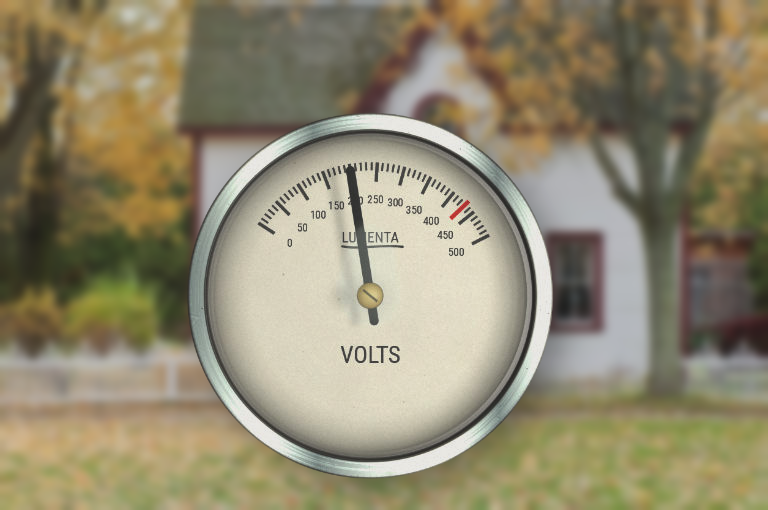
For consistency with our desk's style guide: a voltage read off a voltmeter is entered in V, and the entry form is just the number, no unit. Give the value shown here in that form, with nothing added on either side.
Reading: 200
